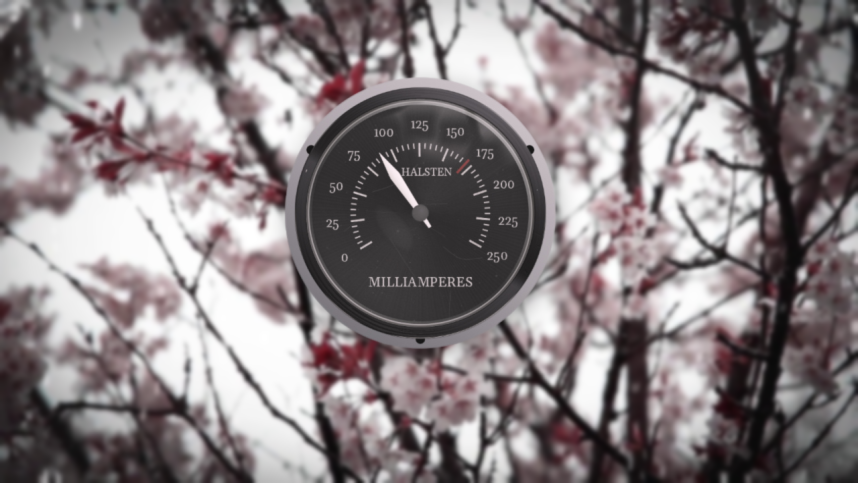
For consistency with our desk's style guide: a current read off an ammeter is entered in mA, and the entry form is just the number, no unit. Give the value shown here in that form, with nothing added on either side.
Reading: 90
